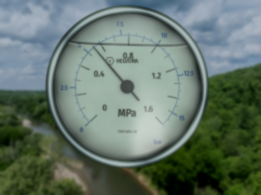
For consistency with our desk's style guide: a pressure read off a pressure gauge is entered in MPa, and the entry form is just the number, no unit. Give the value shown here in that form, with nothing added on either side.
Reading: 0.55
